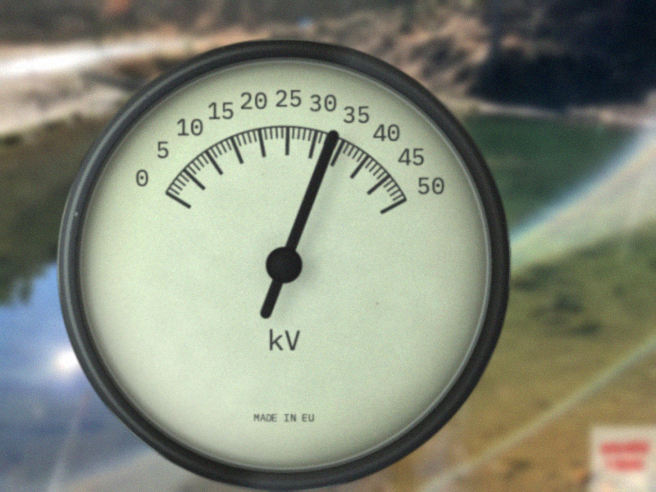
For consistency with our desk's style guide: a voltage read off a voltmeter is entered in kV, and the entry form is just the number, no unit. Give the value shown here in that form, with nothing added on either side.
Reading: 33
